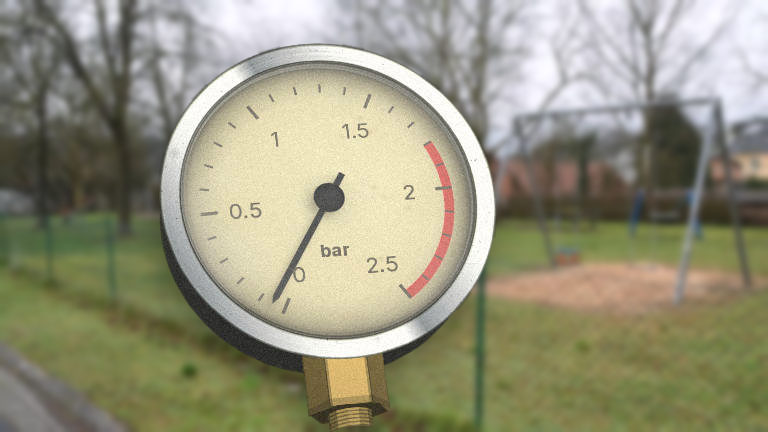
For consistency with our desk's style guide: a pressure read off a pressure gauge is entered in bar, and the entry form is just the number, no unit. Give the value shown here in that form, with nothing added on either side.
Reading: 0.05
